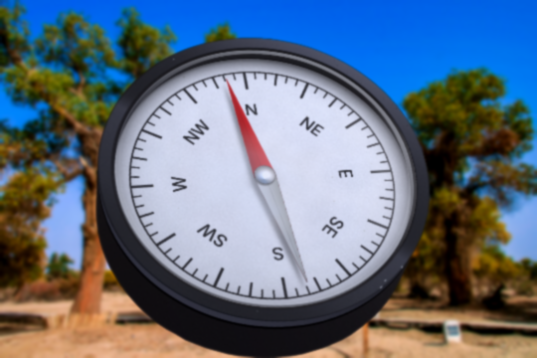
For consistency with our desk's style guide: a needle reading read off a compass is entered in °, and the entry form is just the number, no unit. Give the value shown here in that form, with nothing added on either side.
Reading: 350
